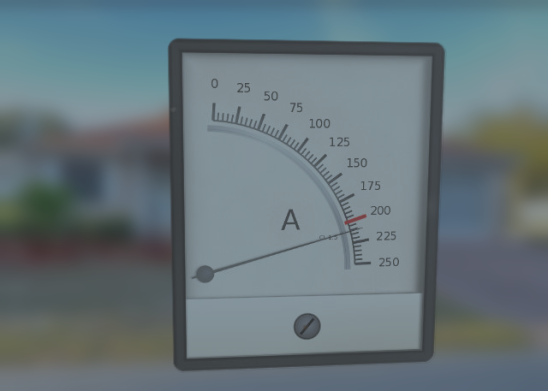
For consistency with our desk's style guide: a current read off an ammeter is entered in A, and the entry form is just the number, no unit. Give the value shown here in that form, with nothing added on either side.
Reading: 210
